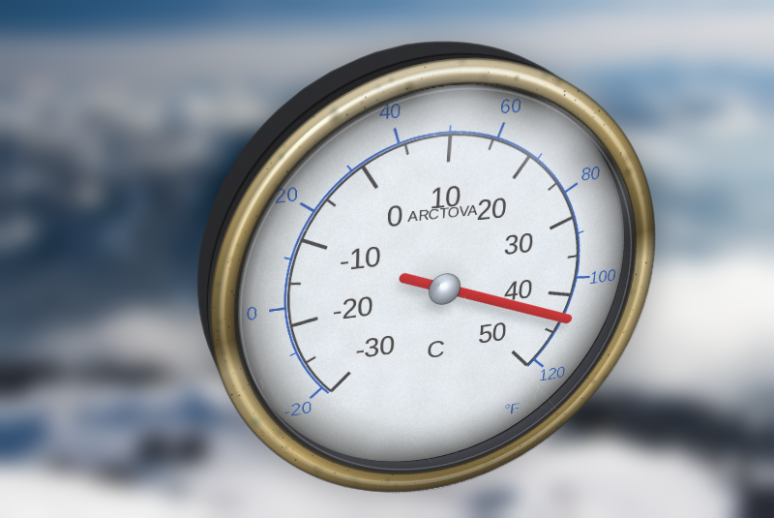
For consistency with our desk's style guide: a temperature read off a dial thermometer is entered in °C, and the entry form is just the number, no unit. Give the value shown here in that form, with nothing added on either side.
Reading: 42.5
